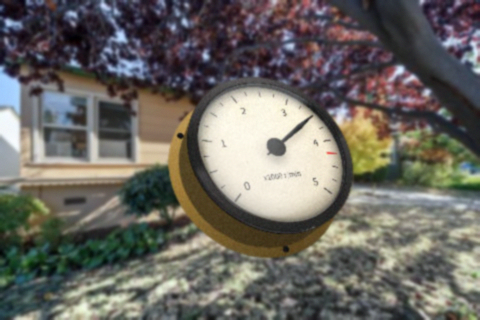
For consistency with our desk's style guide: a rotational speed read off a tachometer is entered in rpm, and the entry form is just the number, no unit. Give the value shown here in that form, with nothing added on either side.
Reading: 3500
